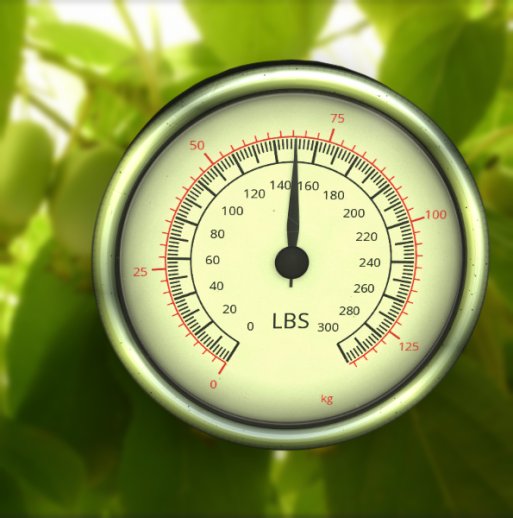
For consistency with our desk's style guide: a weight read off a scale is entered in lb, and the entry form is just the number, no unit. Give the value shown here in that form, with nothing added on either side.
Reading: 150
